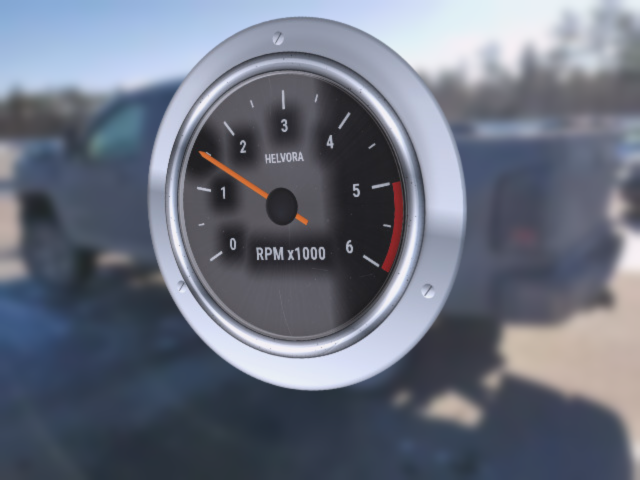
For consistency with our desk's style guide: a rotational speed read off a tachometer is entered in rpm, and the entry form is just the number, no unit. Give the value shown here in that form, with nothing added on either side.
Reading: 1500
